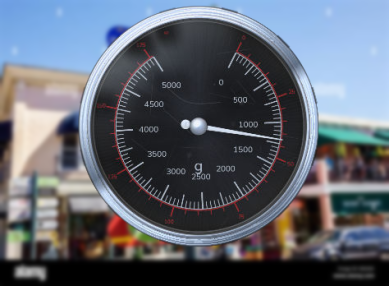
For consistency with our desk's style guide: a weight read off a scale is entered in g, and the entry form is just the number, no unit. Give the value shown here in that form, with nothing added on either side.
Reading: 1200
